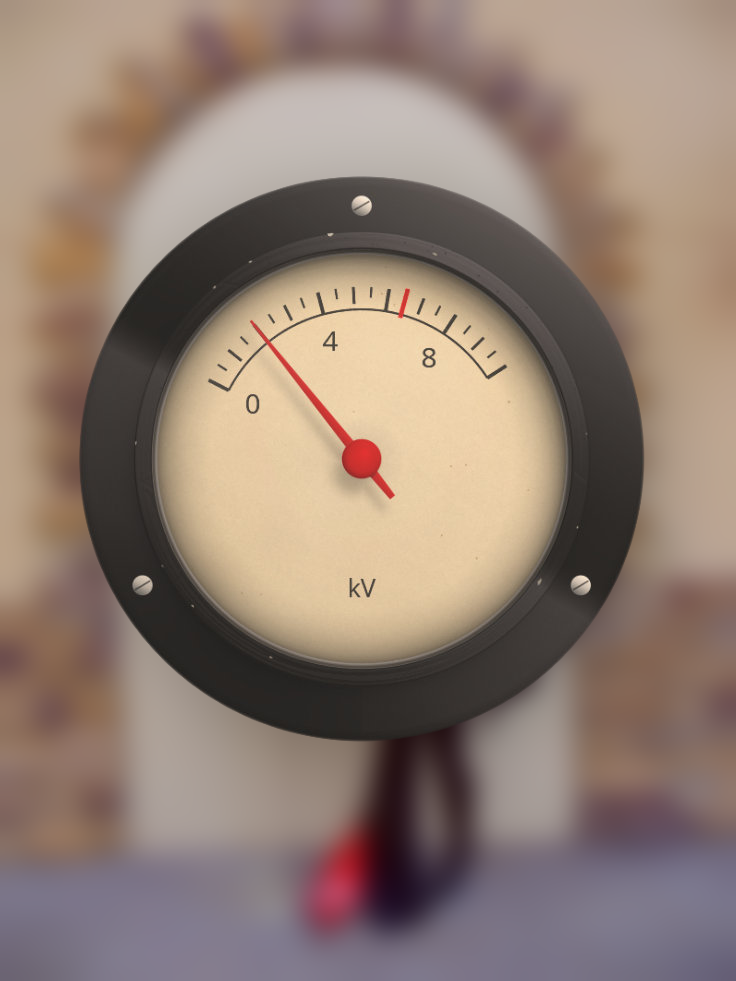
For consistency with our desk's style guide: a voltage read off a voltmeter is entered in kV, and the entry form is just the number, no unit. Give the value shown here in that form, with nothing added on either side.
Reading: 2
